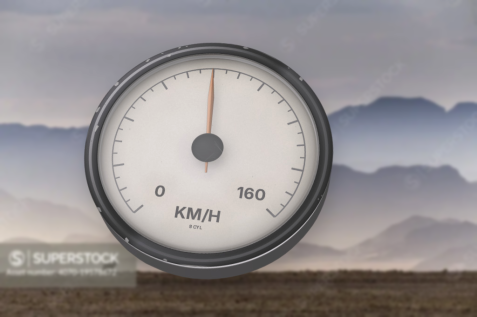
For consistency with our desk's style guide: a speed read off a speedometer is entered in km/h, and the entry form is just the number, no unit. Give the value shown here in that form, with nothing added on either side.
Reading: 80
